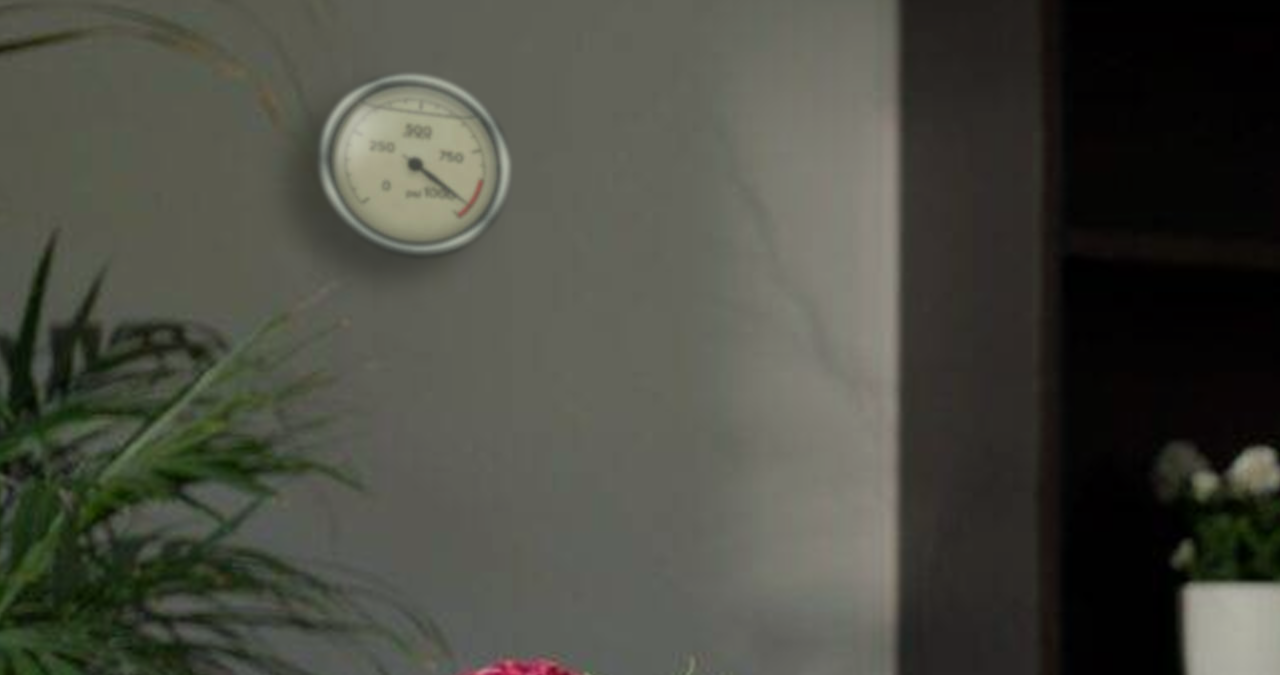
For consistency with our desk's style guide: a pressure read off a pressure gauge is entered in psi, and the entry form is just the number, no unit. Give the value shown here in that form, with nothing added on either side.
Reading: 950
